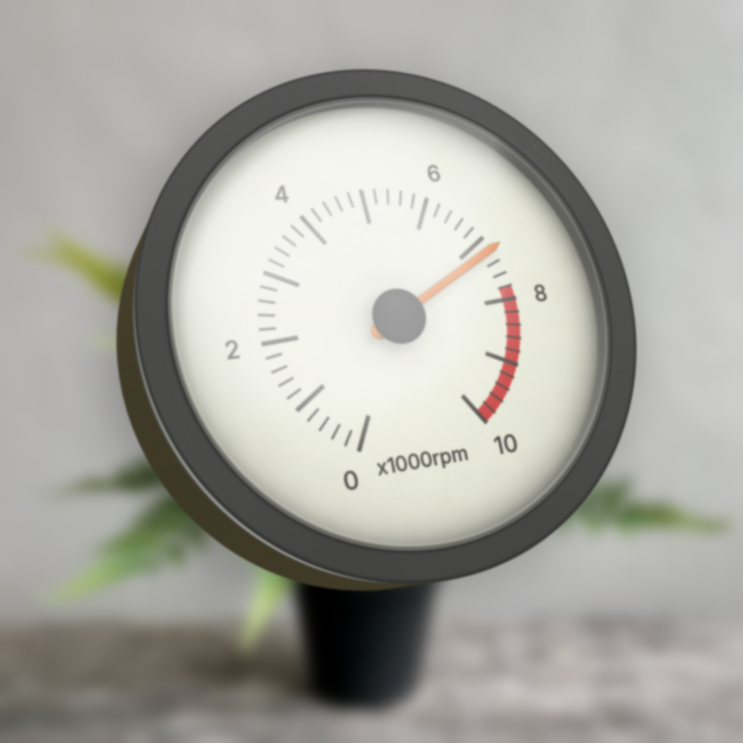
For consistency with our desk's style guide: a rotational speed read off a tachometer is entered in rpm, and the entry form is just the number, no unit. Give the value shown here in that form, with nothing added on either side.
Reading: 7200
